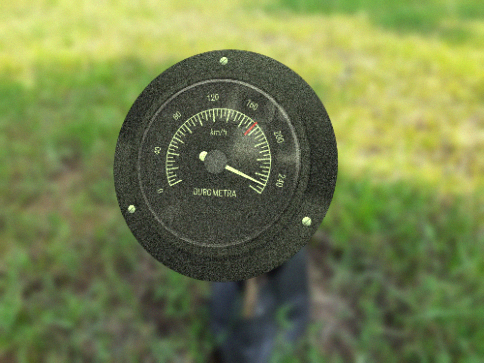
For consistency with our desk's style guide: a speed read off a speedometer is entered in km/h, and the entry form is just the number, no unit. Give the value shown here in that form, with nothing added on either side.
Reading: 250
